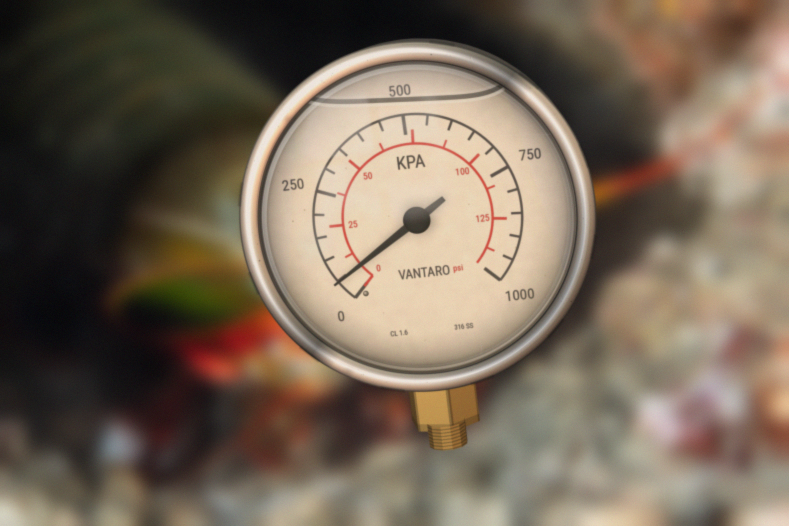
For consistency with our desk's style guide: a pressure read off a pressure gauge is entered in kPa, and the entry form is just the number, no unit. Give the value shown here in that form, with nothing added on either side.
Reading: 50
